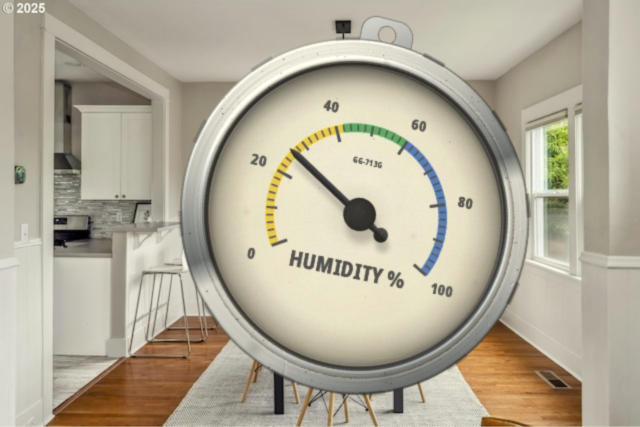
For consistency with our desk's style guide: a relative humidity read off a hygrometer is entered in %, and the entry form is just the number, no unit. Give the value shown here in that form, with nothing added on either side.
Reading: 26
